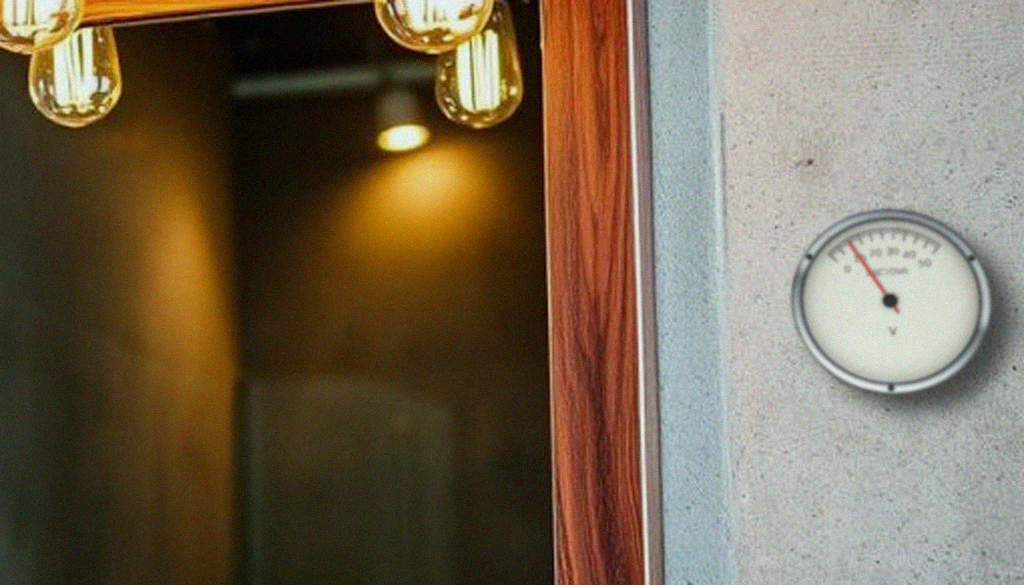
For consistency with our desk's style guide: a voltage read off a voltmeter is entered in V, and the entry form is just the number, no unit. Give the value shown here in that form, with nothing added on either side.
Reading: 10
